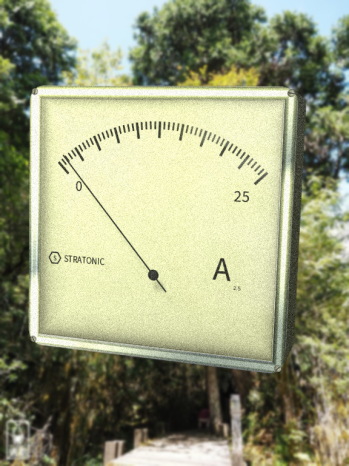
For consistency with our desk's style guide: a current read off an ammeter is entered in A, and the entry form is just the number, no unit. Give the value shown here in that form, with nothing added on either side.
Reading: 1
